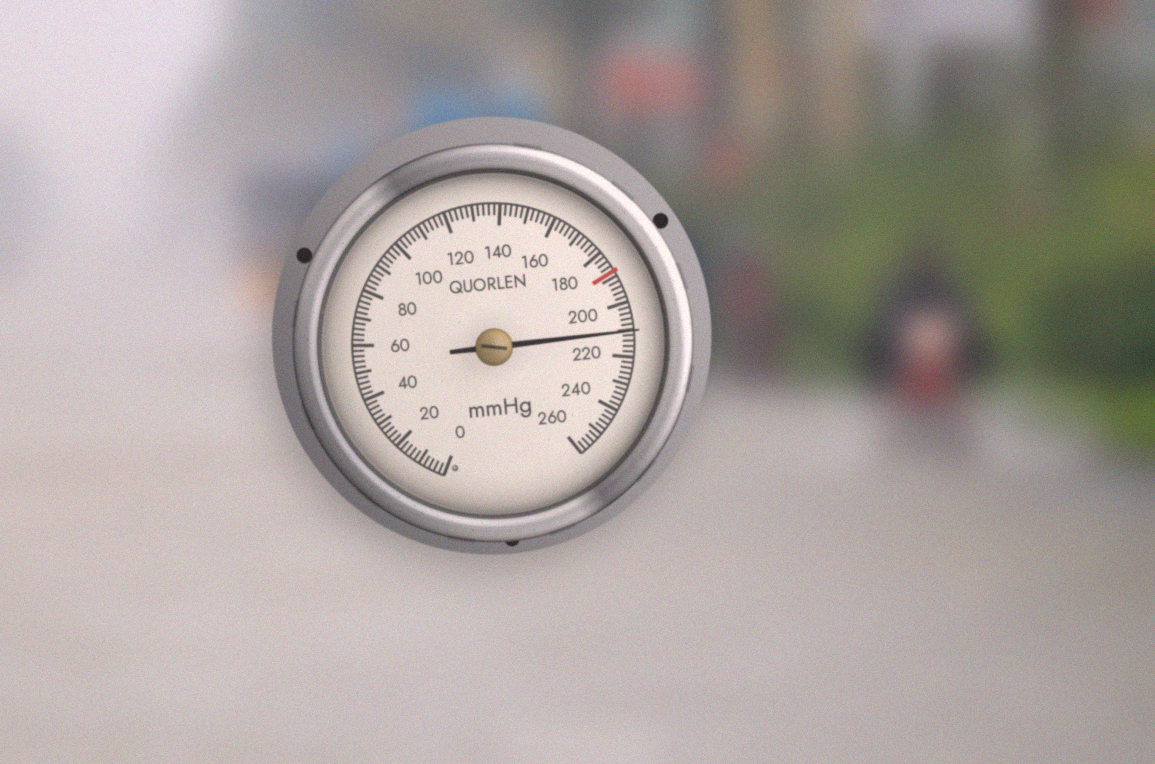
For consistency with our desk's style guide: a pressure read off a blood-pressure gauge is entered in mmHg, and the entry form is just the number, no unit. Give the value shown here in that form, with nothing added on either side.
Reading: 210
